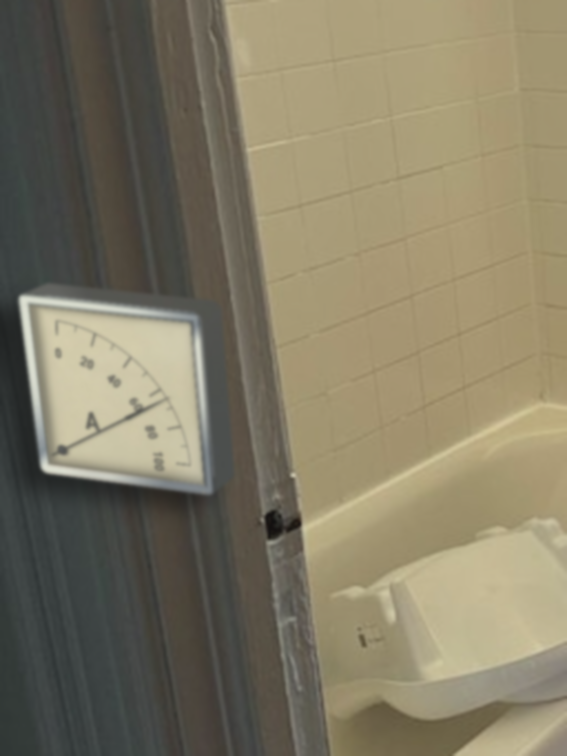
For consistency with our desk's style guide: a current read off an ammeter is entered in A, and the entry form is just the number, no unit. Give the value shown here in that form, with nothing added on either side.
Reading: 65
